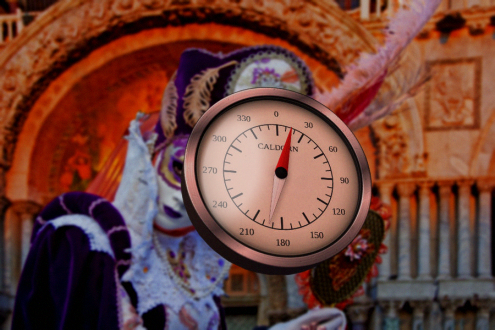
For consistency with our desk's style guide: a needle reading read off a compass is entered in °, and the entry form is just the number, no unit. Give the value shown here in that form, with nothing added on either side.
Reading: 15
